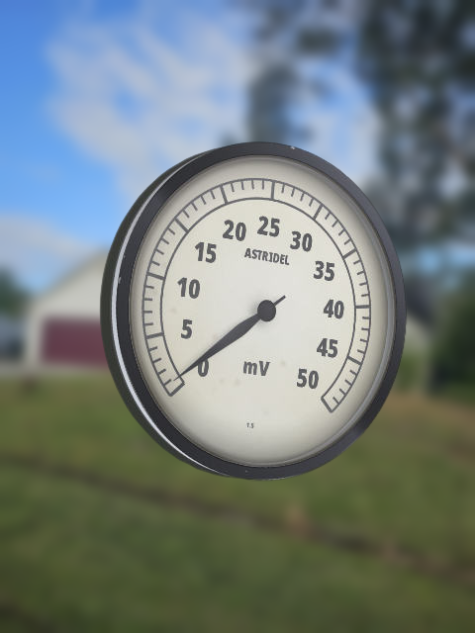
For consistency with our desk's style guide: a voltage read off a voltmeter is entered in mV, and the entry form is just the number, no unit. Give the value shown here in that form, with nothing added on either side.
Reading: 1
